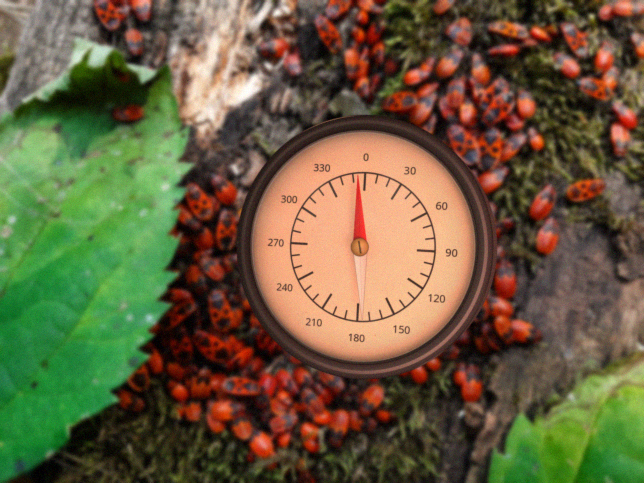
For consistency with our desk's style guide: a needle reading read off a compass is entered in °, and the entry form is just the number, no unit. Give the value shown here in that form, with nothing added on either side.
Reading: 355
